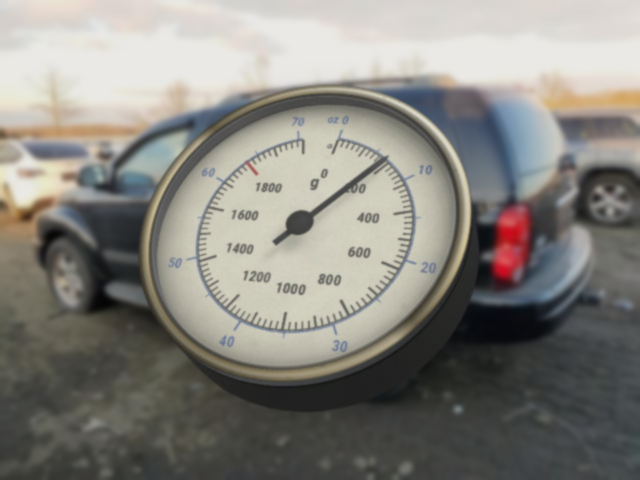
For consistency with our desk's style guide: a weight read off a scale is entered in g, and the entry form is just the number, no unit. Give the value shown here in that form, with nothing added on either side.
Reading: 200
